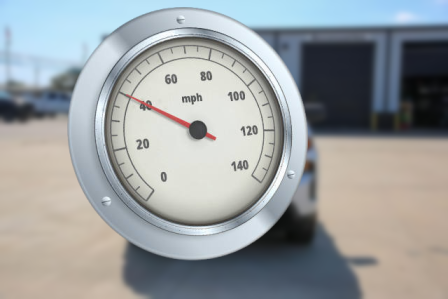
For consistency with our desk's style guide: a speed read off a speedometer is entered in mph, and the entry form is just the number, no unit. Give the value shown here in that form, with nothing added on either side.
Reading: 40
